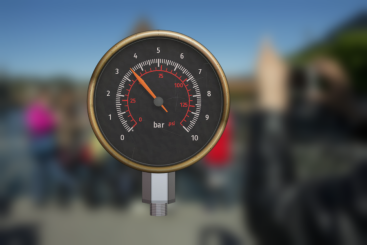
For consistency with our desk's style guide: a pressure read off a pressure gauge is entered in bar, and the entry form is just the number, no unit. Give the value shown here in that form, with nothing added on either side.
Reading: 3.5
